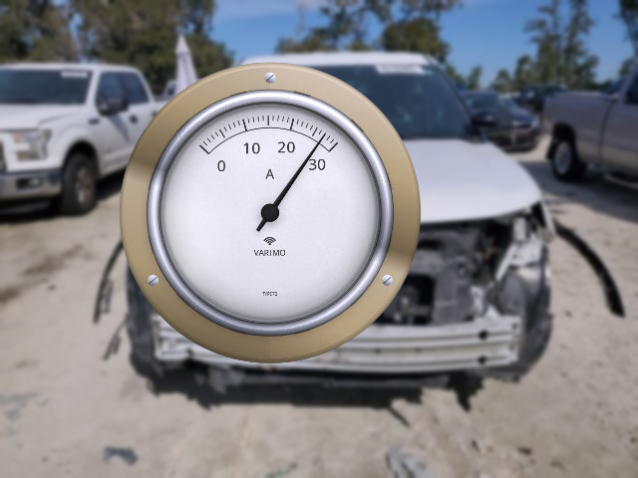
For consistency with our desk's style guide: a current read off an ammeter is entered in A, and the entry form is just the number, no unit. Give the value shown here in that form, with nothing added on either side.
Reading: 27
